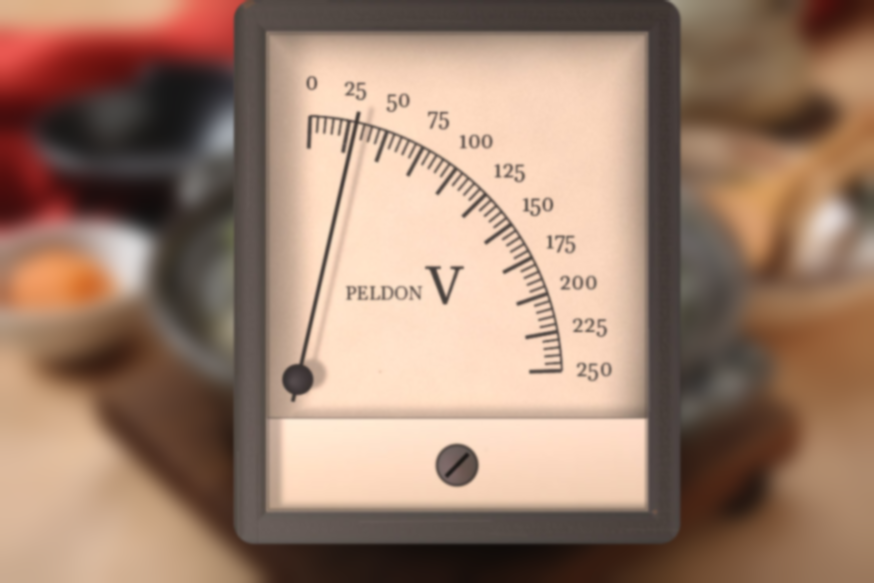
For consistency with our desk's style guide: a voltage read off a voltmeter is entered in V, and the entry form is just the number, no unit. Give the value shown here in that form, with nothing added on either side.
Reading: 30
